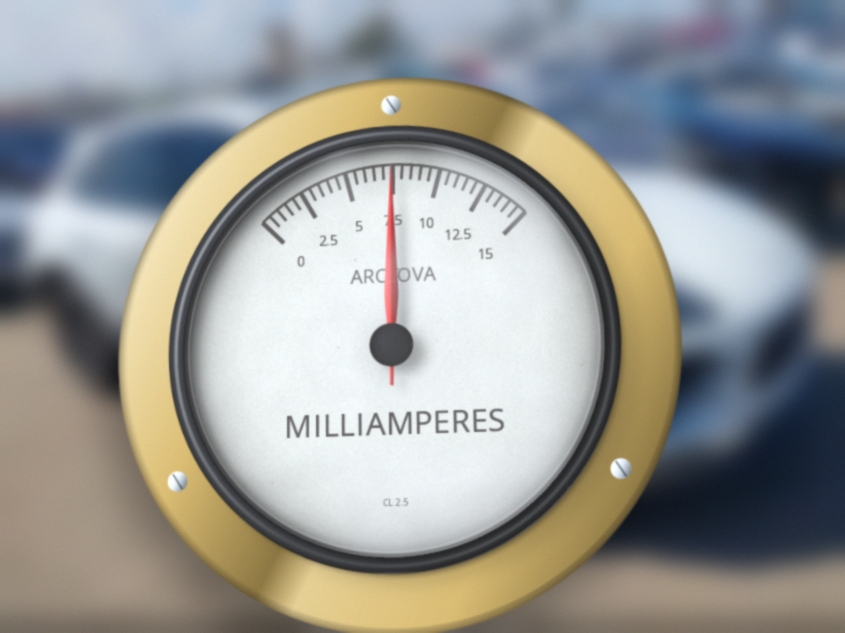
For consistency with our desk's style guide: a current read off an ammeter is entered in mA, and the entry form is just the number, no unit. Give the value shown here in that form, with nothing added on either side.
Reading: 7.5
